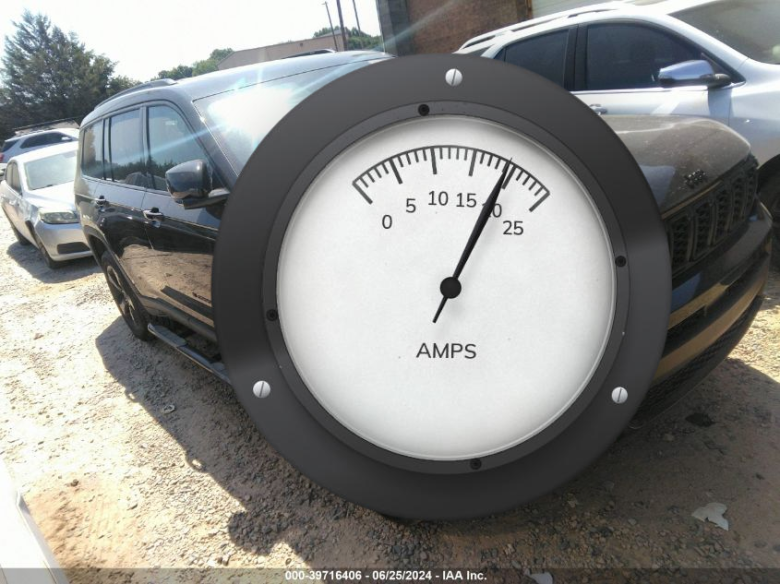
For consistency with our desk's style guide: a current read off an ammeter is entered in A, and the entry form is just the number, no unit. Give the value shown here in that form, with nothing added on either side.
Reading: 19
